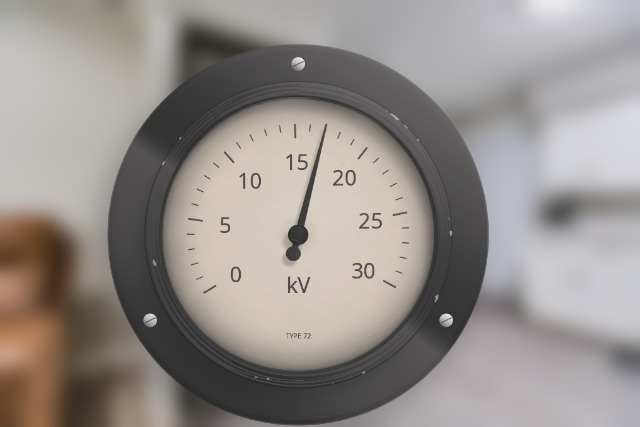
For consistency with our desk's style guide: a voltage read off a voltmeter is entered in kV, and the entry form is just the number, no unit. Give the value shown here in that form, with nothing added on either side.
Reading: 17
